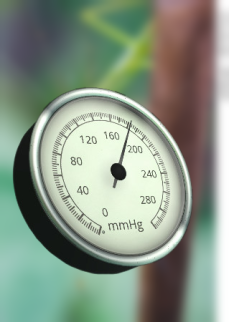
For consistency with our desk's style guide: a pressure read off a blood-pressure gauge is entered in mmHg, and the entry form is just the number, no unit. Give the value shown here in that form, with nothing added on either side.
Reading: 180
